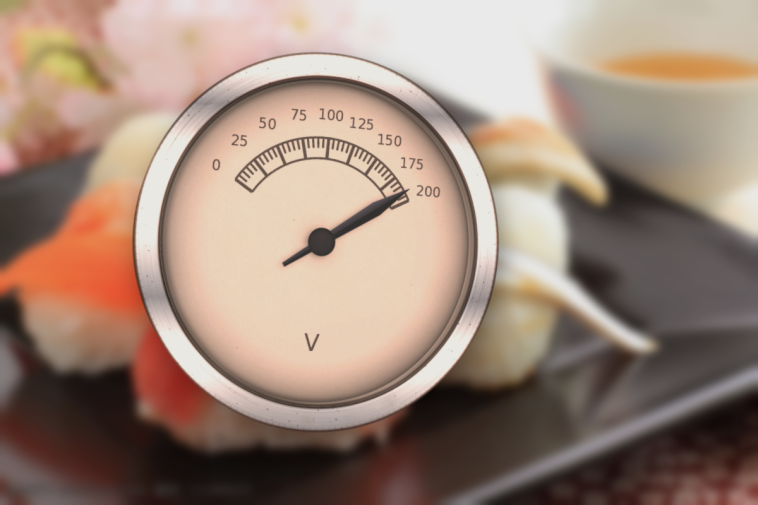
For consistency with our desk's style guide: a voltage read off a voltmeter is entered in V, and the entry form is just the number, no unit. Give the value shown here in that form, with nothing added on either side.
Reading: 190
